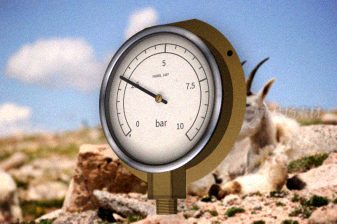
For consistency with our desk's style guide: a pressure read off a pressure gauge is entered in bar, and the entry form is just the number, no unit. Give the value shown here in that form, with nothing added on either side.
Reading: 2.5
